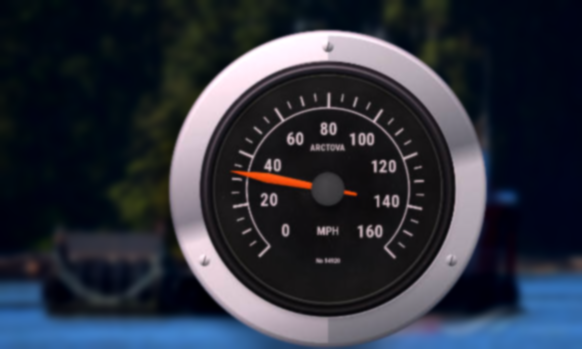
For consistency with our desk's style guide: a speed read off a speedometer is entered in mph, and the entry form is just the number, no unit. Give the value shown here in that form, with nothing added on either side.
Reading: 32.5
